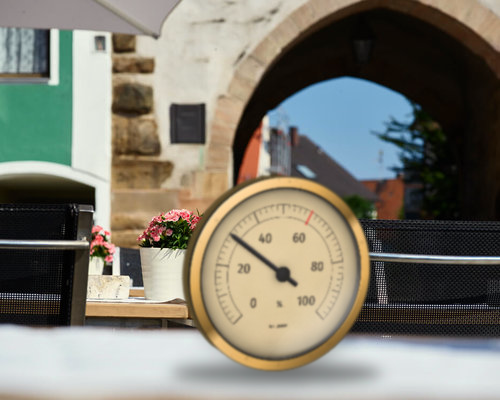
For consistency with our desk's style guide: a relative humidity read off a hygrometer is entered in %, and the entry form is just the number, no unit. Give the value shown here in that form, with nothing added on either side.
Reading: 30
